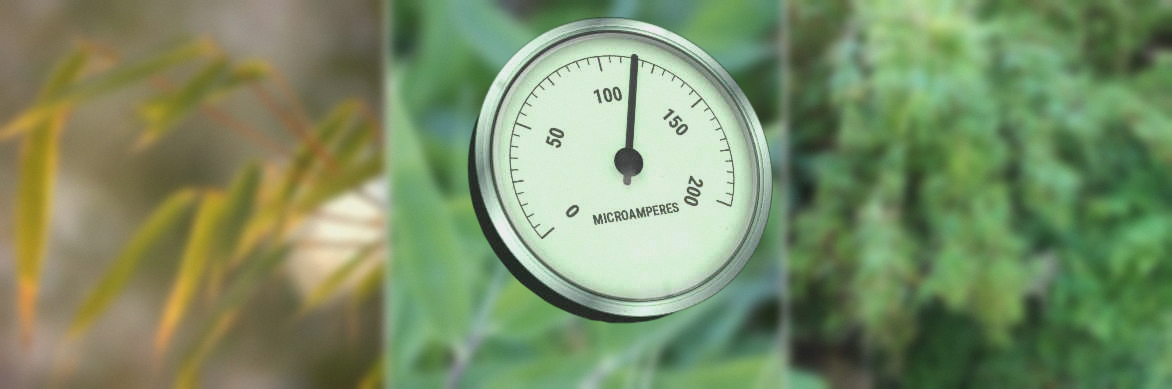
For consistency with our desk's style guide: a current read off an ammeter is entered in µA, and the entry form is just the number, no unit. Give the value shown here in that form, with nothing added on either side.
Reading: 115
